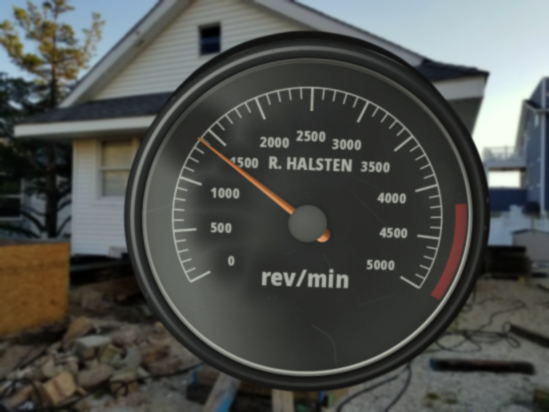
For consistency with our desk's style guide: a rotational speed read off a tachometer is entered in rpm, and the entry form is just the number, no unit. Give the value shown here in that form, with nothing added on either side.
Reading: 1400
